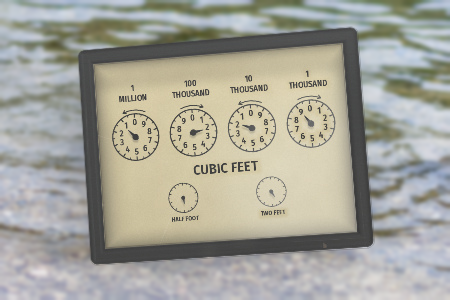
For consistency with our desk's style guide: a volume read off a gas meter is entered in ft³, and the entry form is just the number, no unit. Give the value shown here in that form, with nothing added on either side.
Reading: 121900
